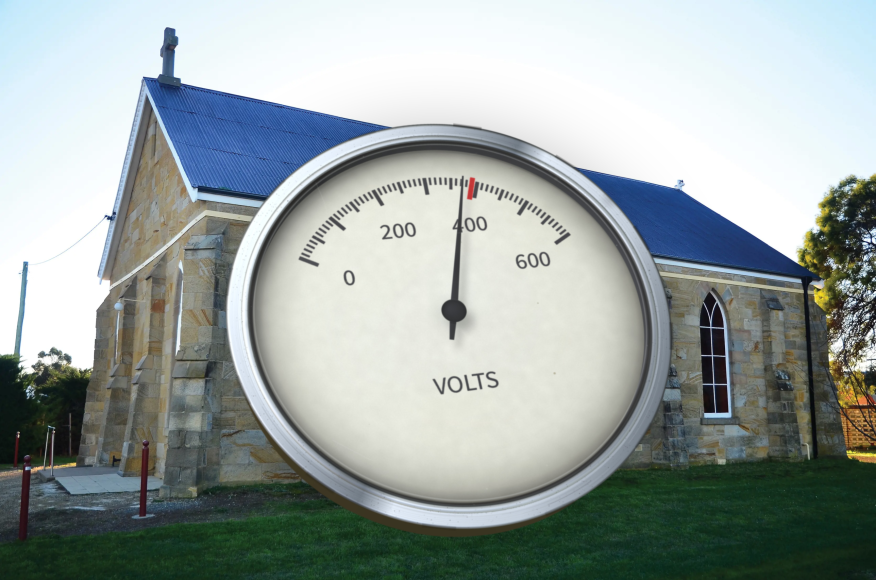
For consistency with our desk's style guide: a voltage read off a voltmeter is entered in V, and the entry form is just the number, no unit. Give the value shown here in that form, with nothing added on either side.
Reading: 370
